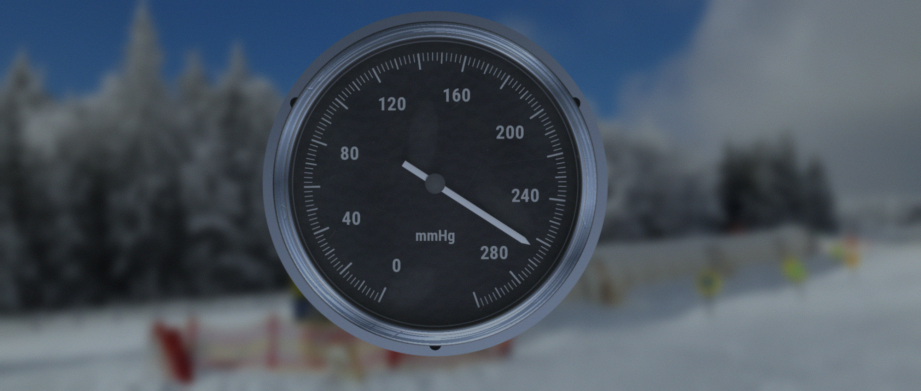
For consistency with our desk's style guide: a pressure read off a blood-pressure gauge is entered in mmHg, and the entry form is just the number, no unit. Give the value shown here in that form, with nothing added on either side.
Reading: 264
